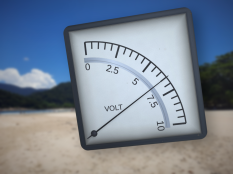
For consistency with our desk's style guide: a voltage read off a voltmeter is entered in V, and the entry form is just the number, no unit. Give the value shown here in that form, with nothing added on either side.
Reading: 6.5
